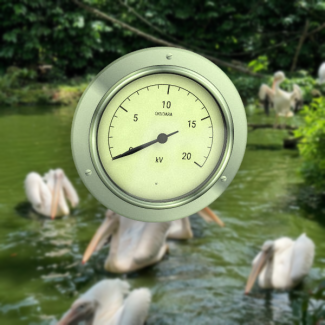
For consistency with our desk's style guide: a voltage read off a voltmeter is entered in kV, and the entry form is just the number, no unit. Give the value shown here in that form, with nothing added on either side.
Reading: 0
